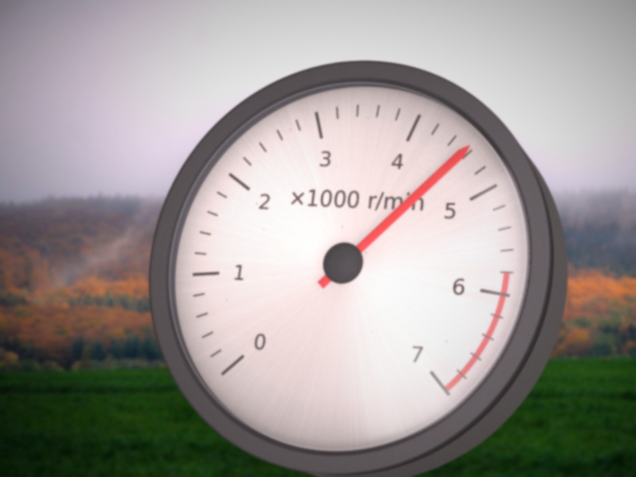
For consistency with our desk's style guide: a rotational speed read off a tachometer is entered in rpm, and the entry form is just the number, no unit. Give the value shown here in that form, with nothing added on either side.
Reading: 4600
